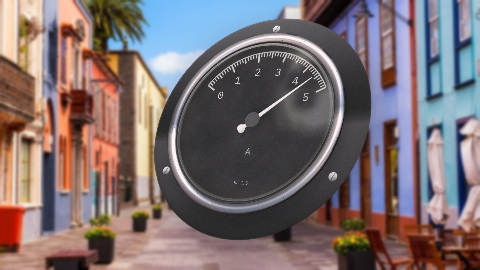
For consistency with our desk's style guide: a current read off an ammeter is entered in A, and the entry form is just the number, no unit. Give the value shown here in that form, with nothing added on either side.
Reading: 4.5
